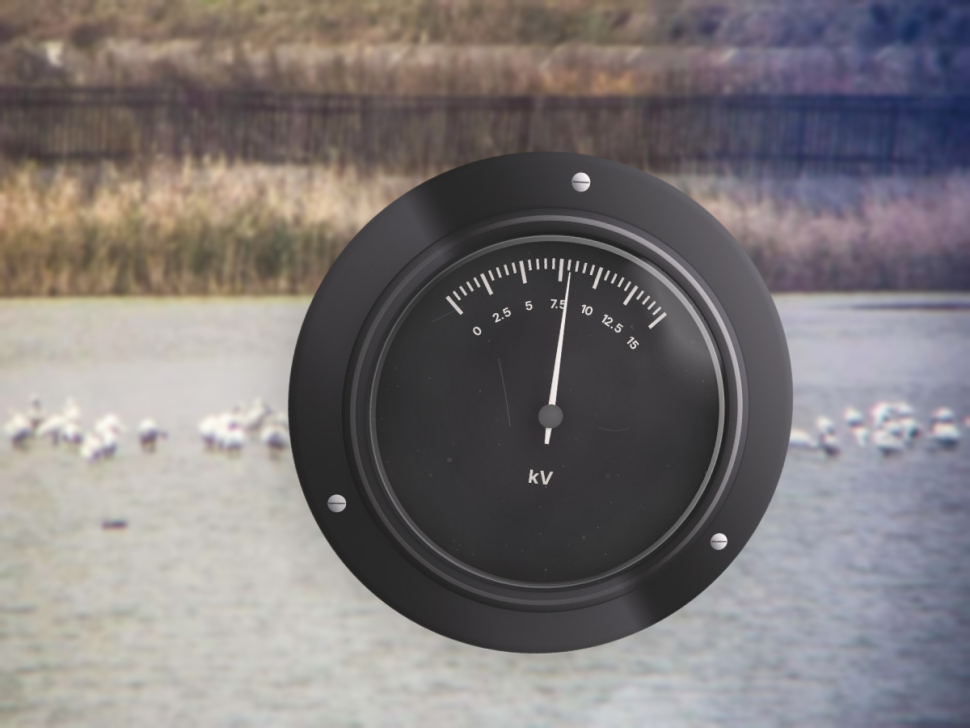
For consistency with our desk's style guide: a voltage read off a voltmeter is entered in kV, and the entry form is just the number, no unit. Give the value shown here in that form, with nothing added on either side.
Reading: 8
